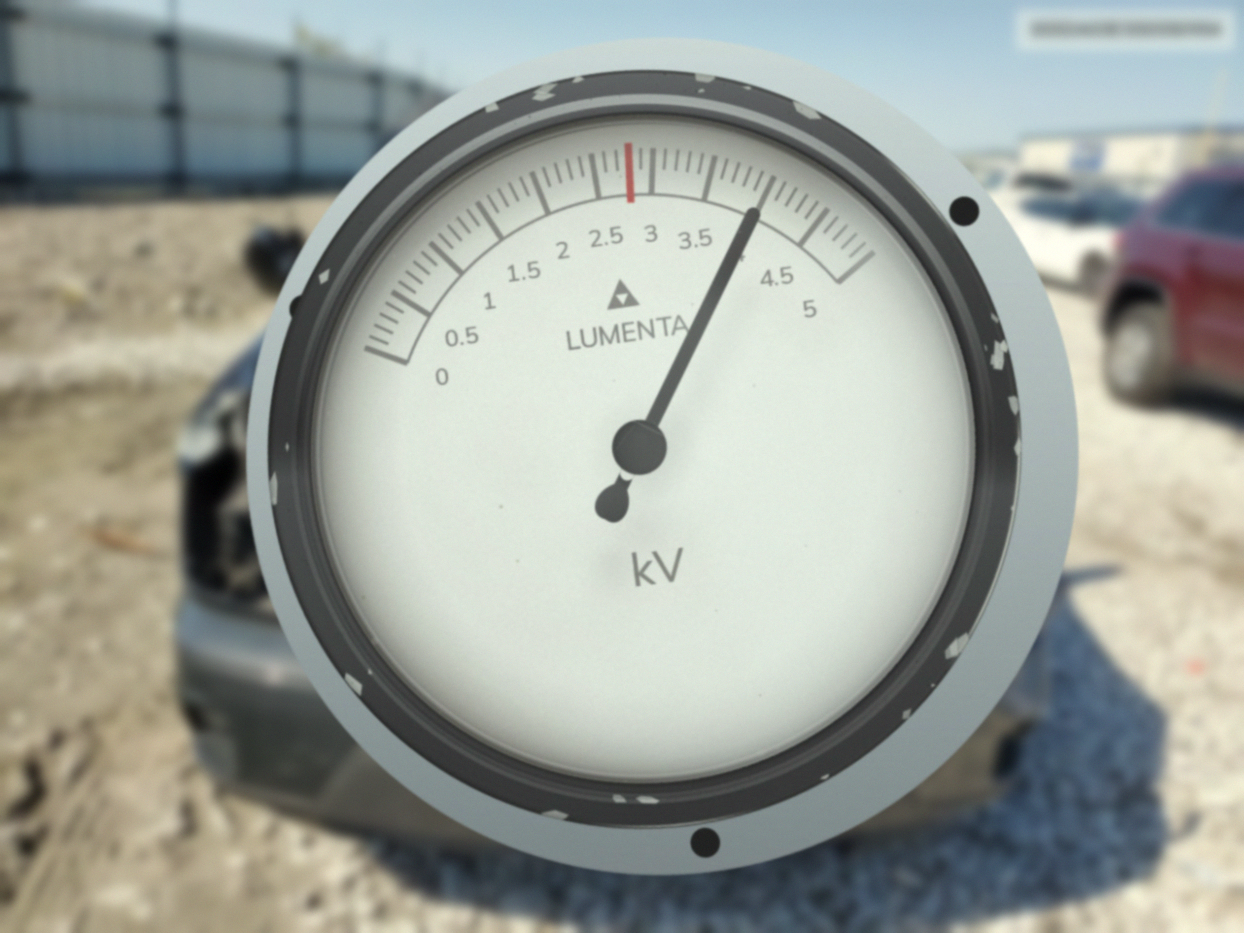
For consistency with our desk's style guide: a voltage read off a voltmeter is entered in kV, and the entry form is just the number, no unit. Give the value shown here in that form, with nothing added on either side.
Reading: 4
